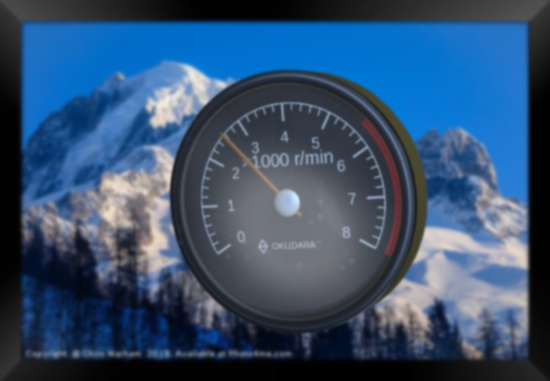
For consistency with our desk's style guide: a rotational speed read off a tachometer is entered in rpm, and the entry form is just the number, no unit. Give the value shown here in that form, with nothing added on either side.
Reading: 2600
